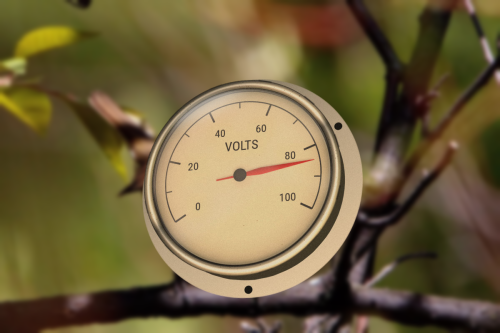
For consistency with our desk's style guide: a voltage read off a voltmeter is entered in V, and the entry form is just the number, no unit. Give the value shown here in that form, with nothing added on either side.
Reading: 85
